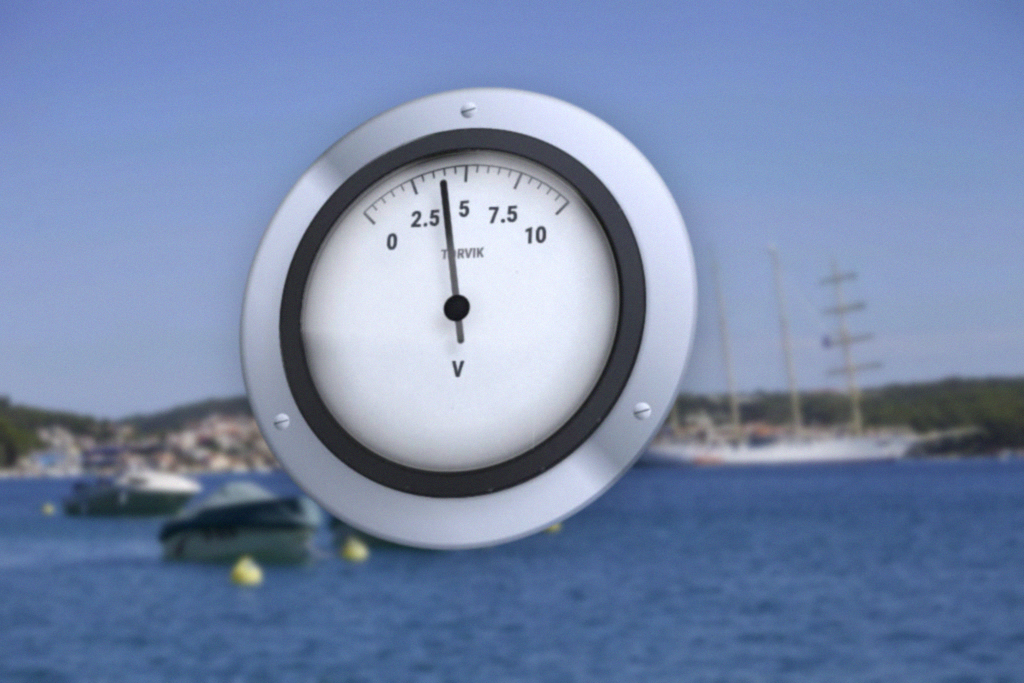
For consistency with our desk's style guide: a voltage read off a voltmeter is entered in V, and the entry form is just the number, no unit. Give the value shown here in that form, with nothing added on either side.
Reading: 4
